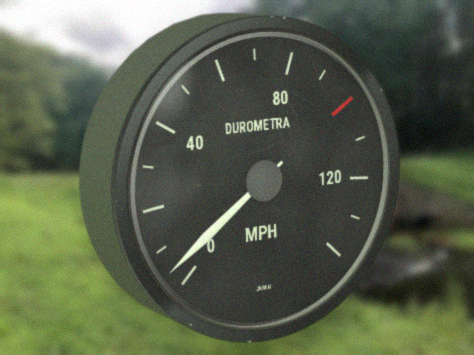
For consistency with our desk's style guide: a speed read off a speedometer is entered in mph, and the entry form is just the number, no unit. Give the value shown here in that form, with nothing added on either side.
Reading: 5
